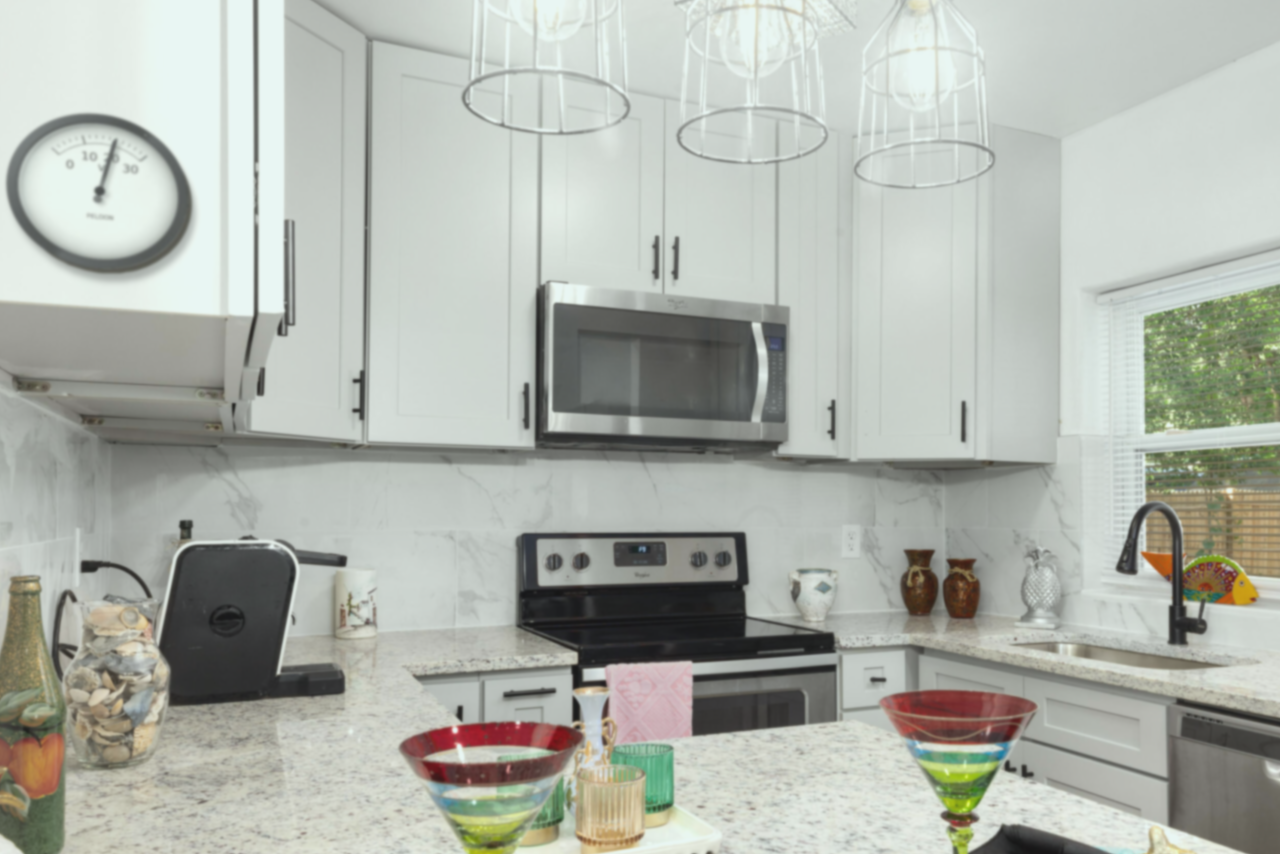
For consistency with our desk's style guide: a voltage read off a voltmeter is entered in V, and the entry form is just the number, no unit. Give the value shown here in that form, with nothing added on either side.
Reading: 20
